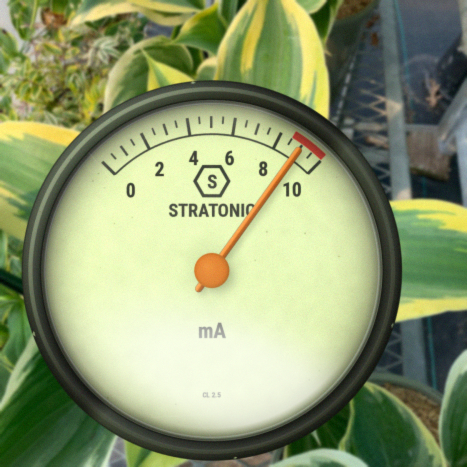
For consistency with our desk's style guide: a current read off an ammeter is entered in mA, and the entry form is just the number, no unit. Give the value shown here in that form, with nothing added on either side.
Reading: 9
